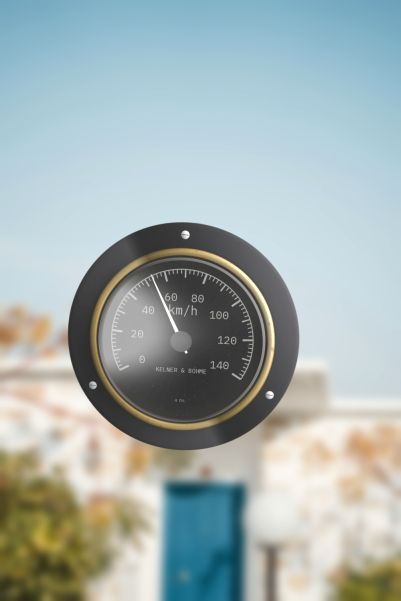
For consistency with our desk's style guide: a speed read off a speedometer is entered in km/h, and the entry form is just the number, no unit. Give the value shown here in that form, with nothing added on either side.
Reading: 54
